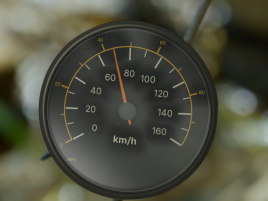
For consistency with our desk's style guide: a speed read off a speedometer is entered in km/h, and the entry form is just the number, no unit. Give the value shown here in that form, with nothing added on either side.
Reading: 70
